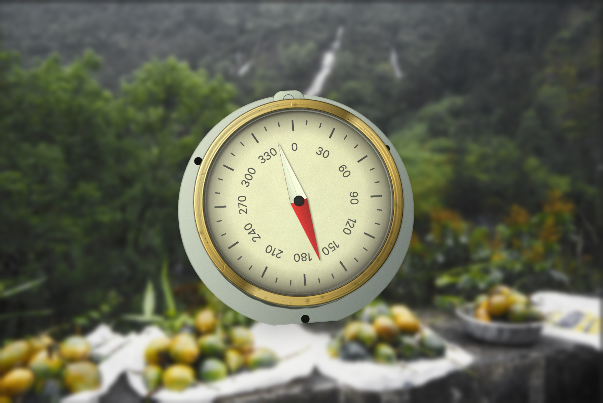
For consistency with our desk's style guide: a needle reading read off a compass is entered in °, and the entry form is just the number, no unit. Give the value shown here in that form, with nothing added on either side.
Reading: 165
